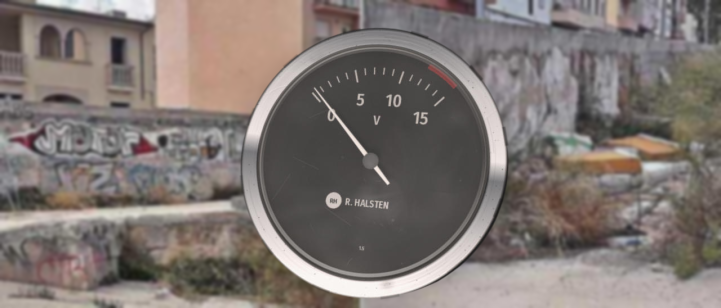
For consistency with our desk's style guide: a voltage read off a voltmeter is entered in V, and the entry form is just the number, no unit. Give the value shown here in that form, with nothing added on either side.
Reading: 0.5
